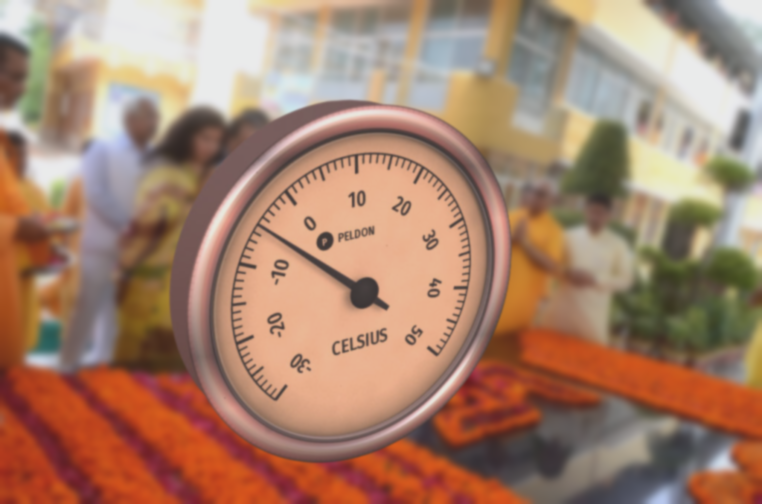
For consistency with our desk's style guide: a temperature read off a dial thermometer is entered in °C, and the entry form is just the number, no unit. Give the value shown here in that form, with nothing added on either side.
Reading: -5
